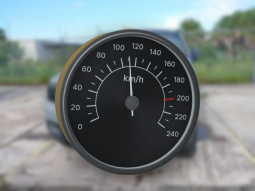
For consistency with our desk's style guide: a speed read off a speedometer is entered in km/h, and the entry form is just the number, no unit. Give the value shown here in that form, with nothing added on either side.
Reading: 110
